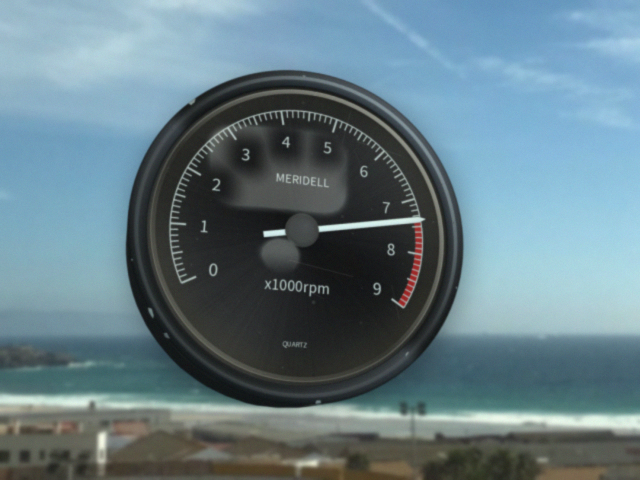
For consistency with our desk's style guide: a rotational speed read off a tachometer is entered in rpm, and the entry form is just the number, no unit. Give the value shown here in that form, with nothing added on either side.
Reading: 7400
